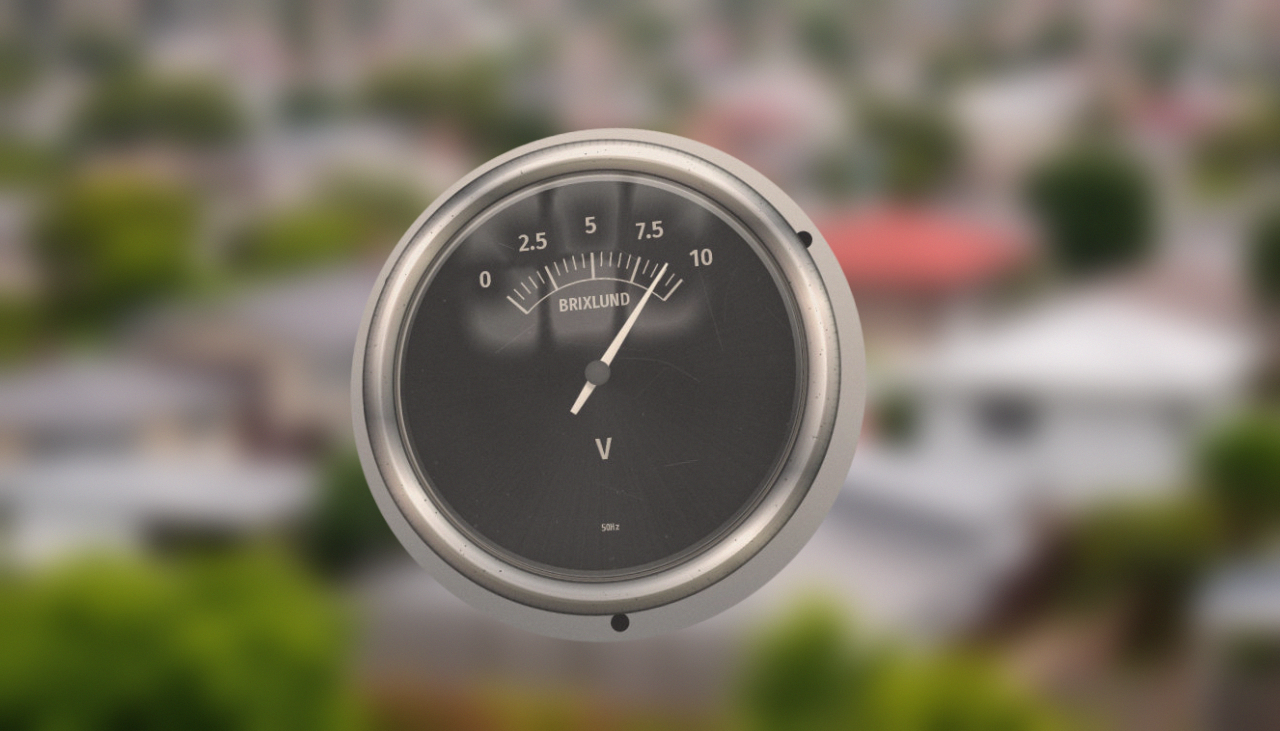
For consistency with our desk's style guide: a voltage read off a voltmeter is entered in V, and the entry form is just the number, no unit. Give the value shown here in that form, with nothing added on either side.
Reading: 9
